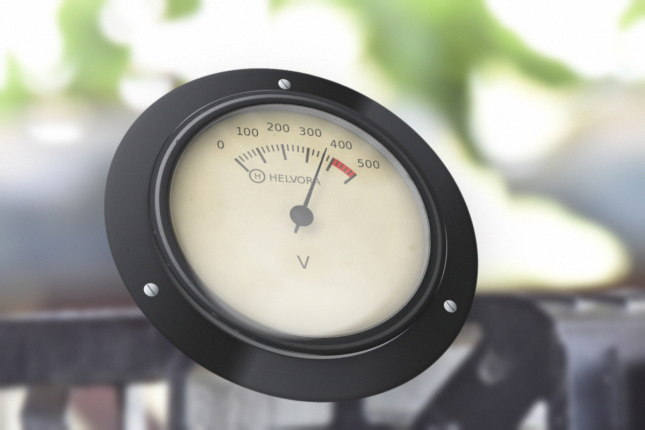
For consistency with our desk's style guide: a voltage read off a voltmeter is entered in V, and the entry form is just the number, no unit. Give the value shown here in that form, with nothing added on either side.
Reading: 360
